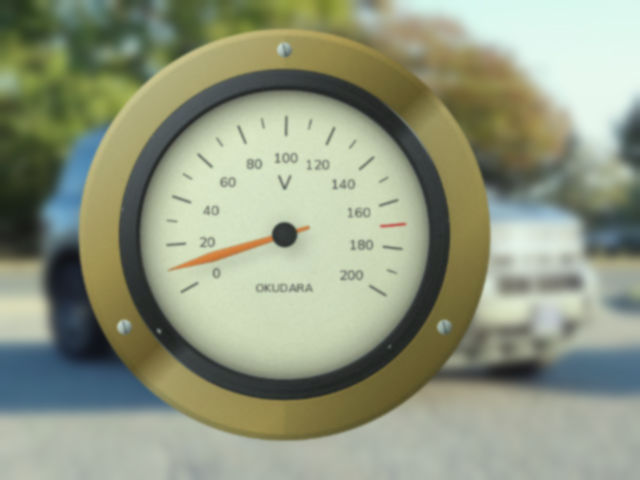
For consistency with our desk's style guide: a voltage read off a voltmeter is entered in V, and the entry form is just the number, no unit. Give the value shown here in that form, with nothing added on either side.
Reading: 10
